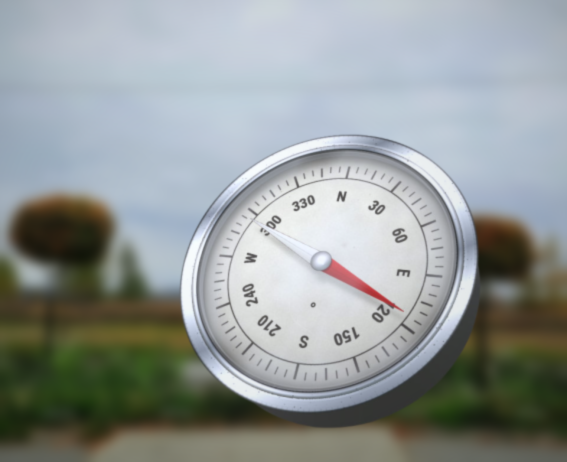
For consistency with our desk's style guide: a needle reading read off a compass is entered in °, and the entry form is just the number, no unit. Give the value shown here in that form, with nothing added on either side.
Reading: 115
